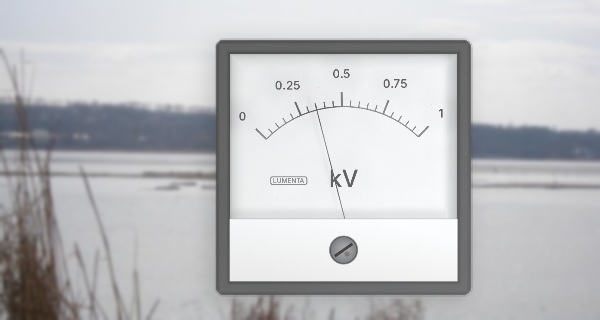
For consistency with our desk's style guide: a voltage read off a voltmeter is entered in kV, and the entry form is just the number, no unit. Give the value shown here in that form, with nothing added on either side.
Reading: 0.35
